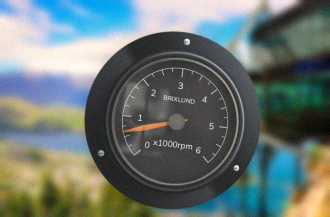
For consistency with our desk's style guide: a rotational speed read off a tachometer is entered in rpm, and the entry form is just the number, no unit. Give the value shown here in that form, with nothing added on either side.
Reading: 625
